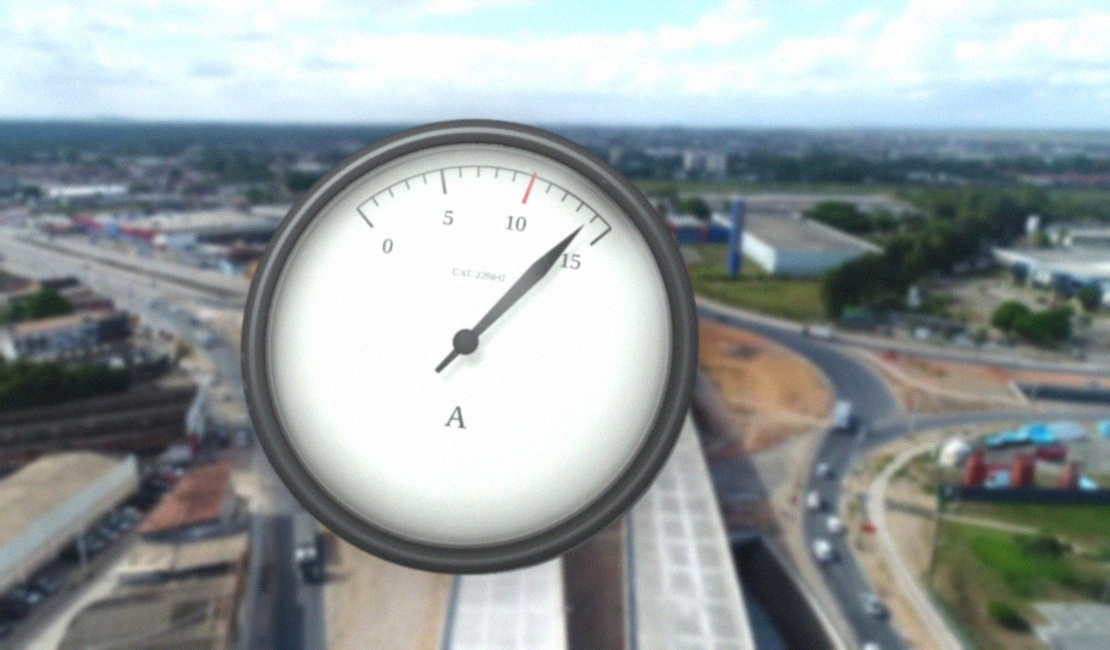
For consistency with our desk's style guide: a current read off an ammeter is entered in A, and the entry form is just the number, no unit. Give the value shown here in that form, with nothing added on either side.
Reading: 14
